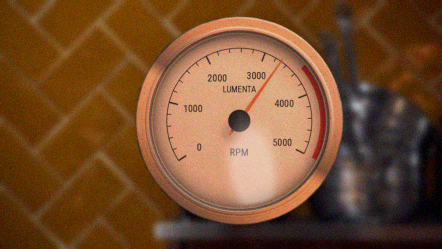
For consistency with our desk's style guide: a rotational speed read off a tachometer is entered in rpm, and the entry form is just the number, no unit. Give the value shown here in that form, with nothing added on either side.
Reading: 3300
